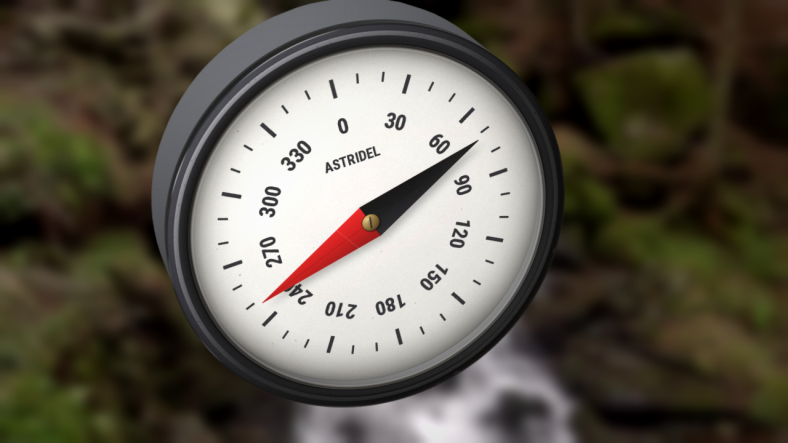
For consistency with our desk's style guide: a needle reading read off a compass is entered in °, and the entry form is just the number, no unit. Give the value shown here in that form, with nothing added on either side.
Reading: 250
